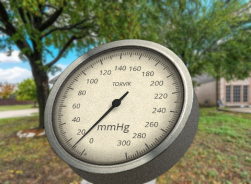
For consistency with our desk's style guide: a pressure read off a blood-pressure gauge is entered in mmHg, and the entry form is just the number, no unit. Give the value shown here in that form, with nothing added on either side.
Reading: 10
